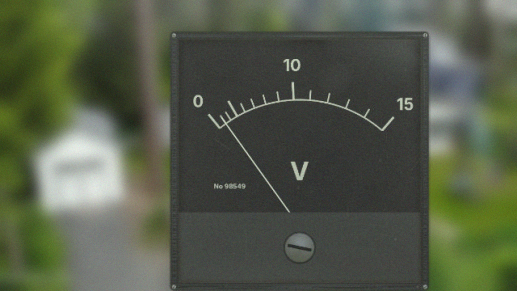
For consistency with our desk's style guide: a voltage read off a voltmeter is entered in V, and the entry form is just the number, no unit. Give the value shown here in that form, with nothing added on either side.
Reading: 3
